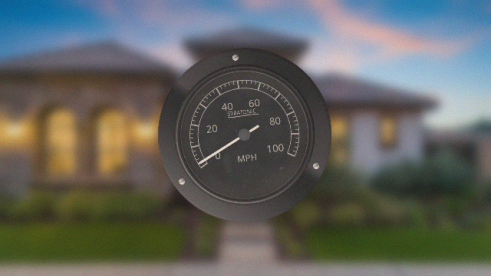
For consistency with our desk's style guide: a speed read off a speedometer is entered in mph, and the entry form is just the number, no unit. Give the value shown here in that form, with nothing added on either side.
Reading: 2
